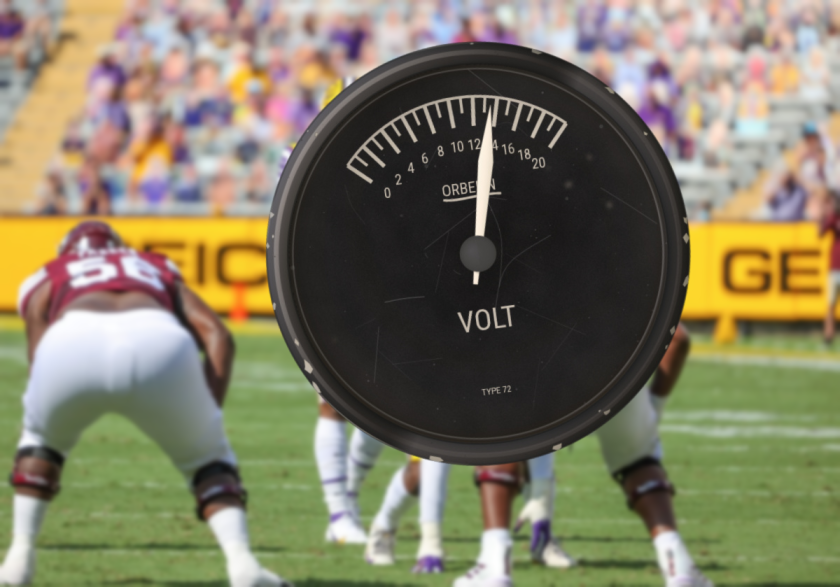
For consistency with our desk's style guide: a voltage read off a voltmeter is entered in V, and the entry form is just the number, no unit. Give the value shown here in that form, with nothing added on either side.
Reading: 13.5
